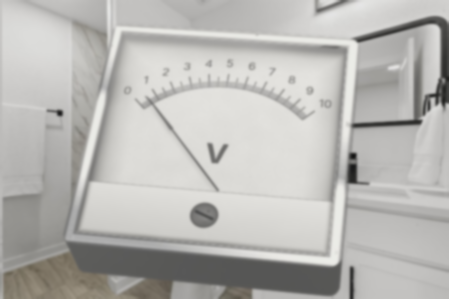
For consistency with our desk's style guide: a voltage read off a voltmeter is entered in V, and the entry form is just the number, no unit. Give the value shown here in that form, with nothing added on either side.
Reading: 0.5
